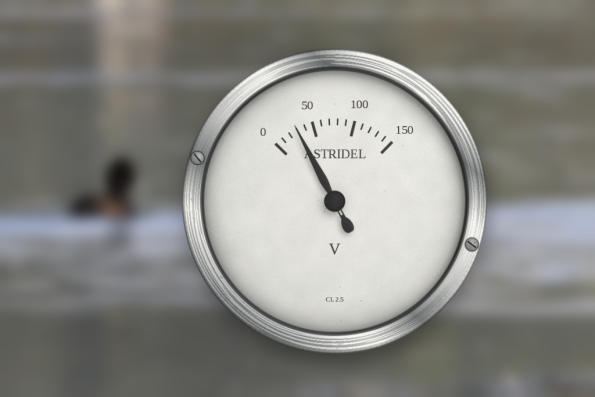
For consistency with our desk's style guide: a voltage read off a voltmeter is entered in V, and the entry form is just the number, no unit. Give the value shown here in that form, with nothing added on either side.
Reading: 30
